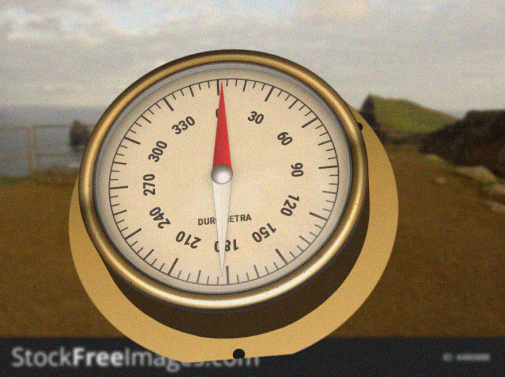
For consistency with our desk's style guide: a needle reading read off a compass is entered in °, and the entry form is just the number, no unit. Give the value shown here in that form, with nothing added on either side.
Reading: 2.5
